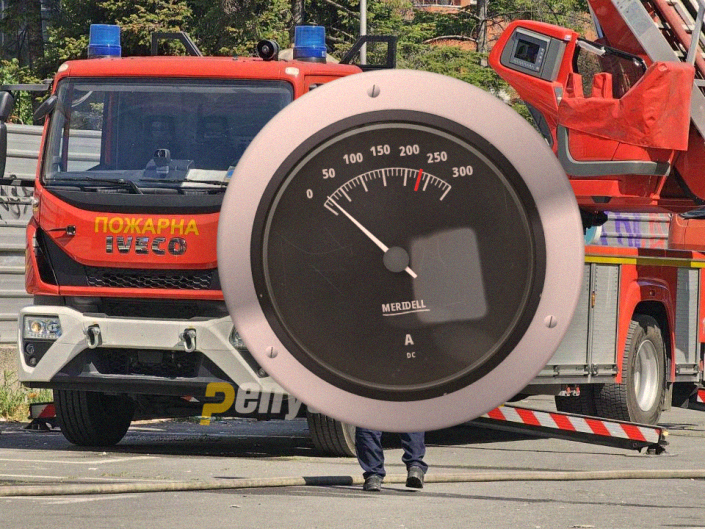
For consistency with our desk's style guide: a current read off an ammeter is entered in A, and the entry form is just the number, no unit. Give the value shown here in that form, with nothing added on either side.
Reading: 20
